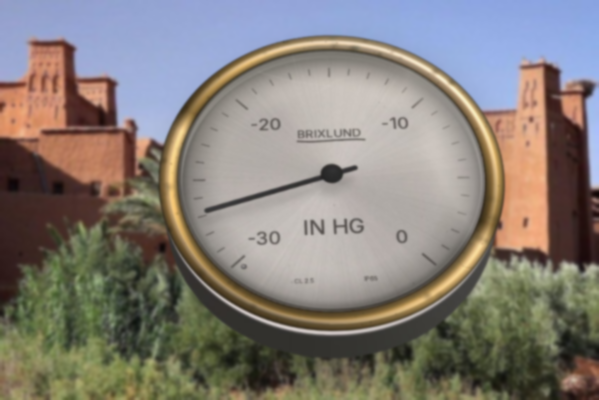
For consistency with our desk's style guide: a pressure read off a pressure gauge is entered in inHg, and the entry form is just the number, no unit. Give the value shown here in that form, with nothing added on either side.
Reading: -27
